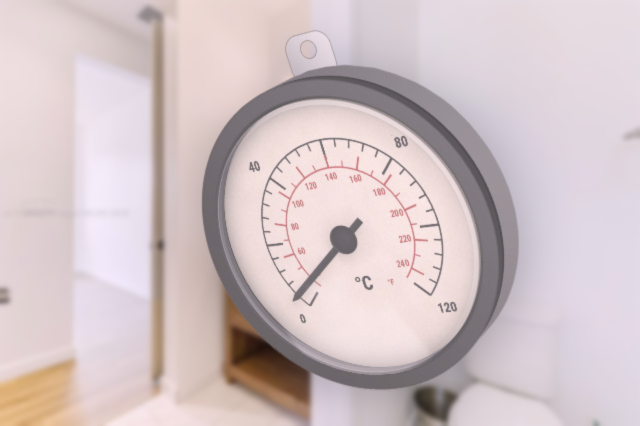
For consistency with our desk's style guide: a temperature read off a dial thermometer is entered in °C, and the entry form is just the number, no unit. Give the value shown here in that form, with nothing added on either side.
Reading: 4
